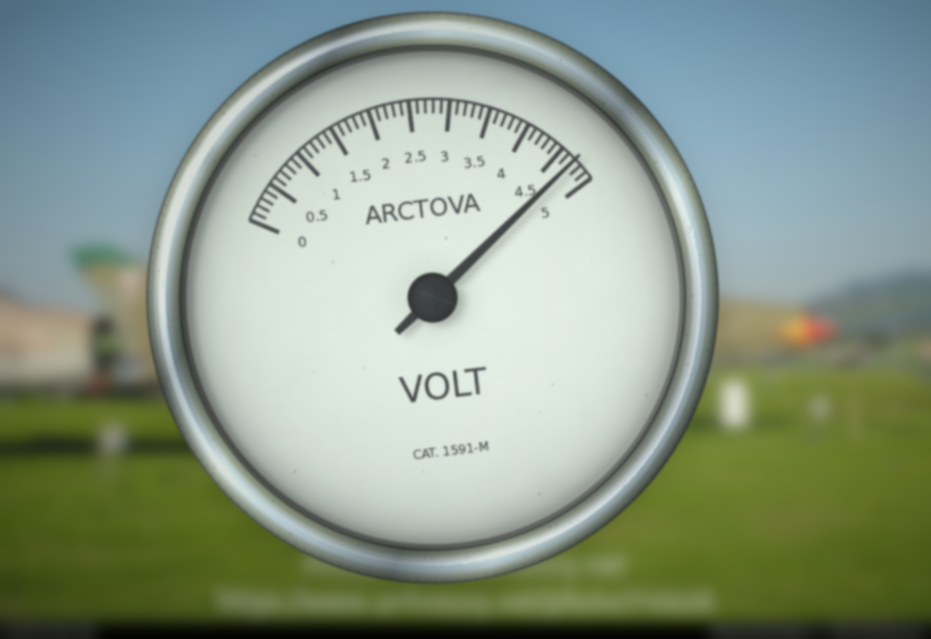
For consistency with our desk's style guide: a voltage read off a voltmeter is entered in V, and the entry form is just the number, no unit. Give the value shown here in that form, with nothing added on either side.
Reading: 4.7
